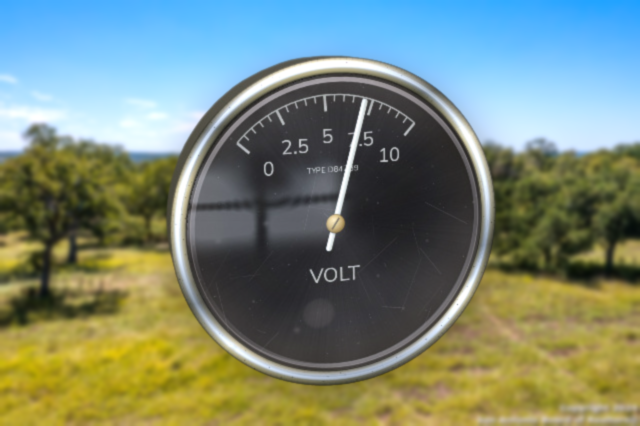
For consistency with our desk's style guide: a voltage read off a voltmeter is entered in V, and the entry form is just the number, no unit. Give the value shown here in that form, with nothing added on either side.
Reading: 7
